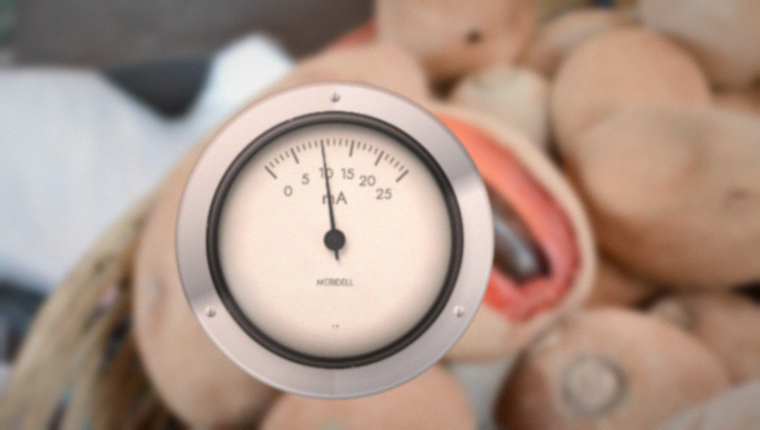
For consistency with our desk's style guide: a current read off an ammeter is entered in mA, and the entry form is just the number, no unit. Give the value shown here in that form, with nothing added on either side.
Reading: 10
